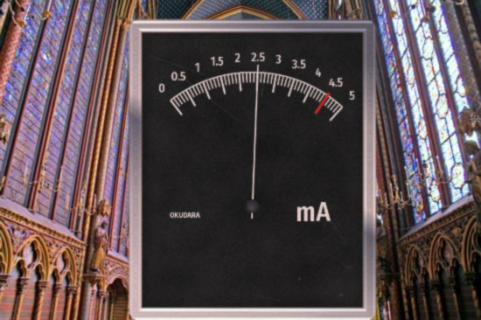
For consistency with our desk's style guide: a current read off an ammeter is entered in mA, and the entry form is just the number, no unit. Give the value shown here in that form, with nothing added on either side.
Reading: 2.5
